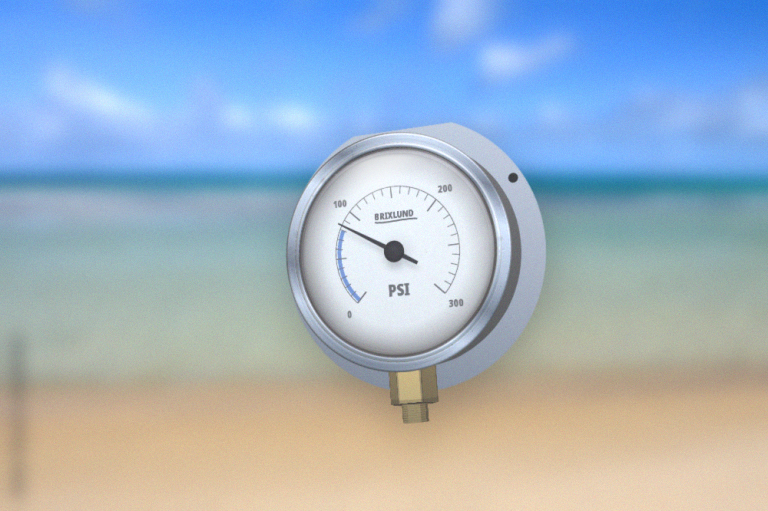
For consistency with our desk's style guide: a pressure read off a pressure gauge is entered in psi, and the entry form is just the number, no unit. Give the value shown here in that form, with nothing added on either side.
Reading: 85
